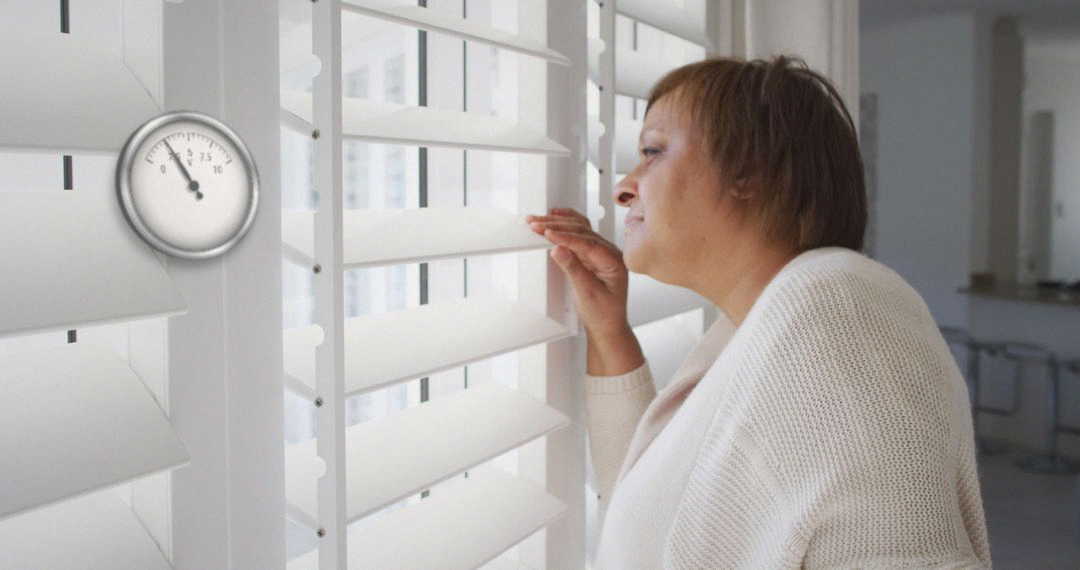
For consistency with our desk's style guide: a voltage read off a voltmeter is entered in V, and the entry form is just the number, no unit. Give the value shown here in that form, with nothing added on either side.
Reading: 2.5
